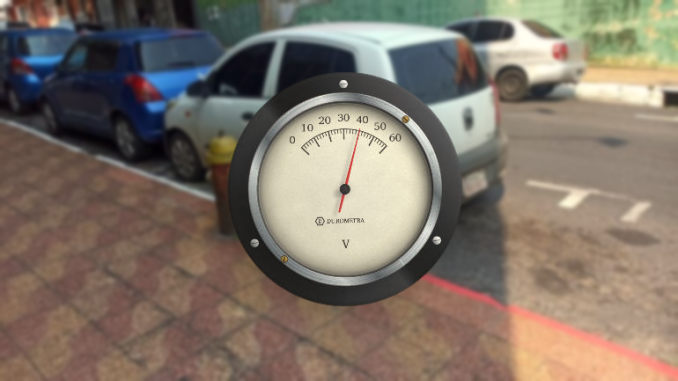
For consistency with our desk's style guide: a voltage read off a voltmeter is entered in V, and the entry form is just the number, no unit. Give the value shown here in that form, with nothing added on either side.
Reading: 40
